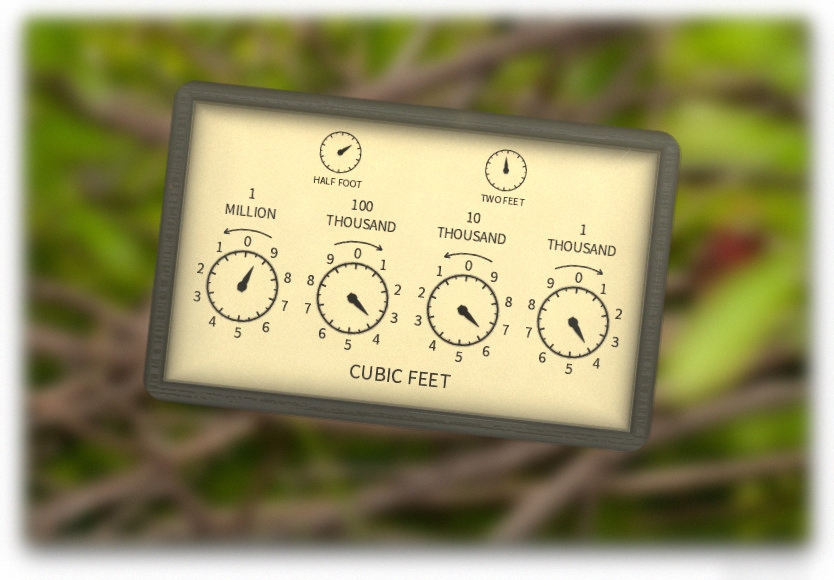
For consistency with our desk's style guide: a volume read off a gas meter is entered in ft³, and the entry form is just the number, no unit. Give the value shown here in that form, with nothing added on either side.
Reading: 936400
